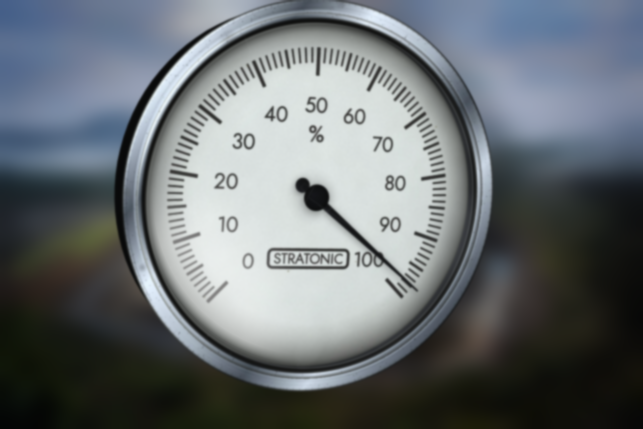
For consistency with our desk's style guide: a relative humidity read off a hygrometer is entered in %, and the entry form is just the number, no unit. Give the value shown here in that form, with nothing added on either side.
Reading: 98
